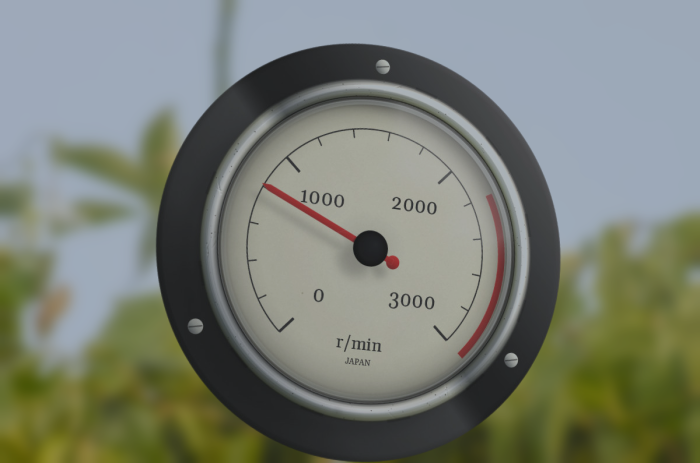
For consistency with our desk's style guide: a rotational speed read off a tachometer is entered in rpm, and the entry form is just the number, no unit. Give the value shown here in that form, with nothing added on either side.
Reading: 800
